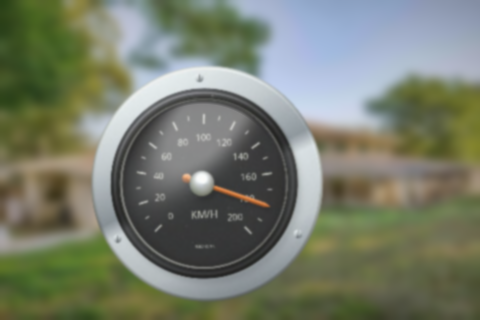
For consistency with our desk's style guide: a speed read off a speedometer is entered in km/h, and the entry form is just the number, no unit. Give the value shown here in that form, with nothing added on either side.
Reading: 180
